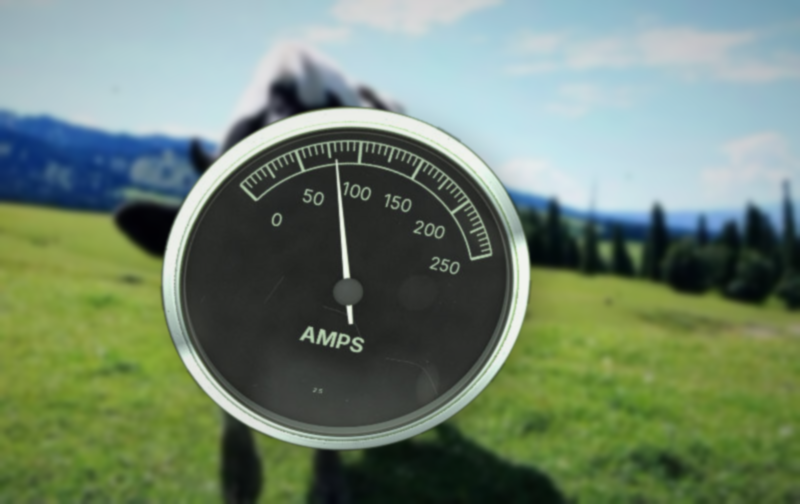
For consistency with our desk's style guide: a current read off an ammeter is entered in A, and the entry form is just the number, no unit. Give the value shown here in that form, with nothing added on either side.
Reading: 80
